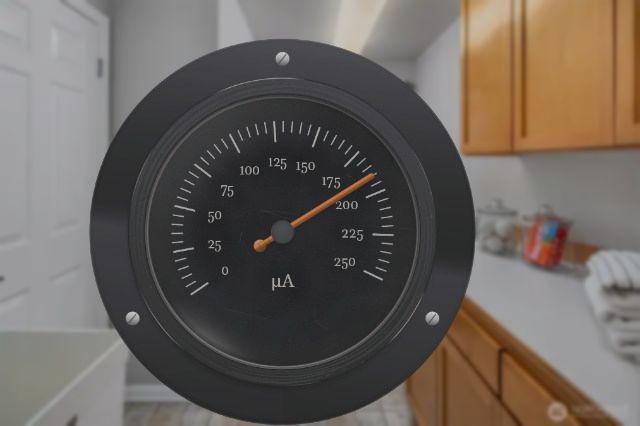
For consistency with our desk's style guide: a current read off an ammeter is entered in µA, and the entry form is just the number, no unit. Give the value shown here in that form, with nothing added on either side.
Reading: 190
